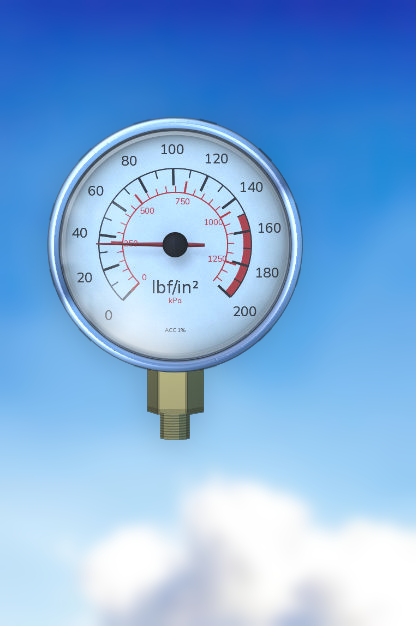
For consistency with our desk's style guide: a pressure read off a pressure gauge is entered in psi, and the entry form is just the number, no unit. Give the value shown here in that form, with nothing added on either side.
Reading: 35
